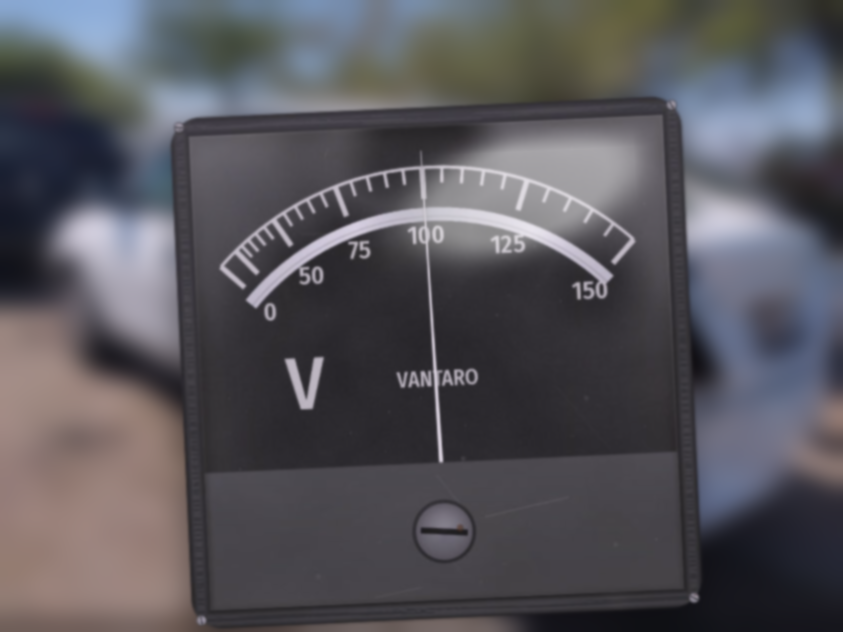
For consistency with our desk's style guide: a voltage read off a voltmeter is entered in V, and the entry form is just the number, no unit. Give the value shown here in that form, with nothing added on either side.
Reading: 100
